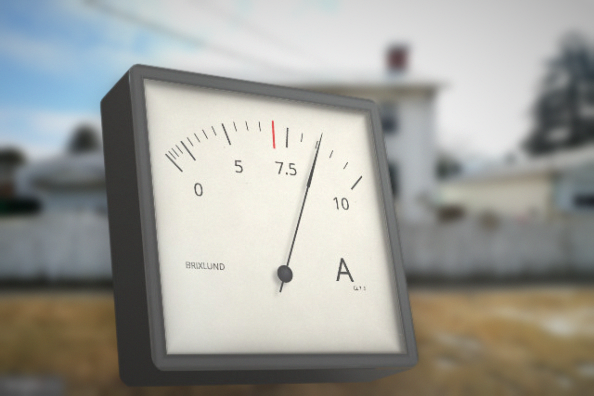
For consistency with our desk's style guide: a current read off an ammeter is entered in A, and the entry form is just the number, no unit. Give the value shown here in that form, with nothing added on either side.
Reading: 8.5
